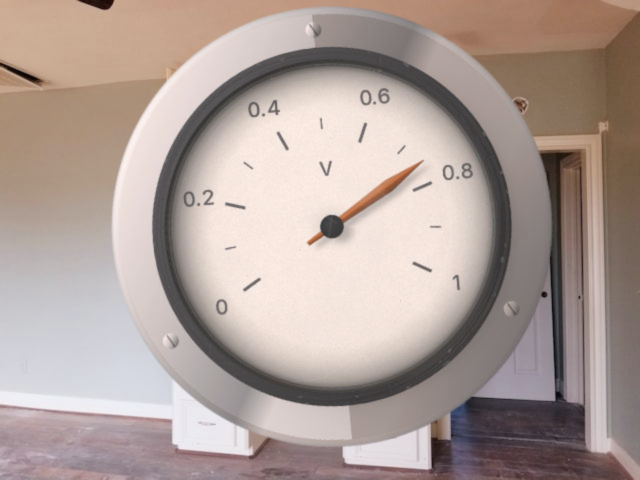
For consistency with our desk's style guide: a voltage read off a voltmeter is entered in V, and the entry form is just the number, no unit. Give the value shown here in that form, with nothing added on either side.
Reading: 0.75
